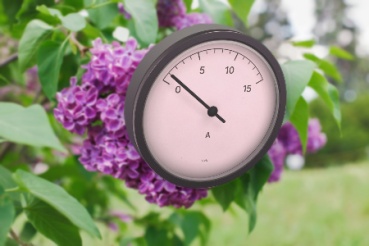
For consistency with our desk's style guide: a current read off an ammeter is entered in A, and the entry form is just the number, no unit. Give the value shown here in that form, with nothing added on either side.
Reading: 1
